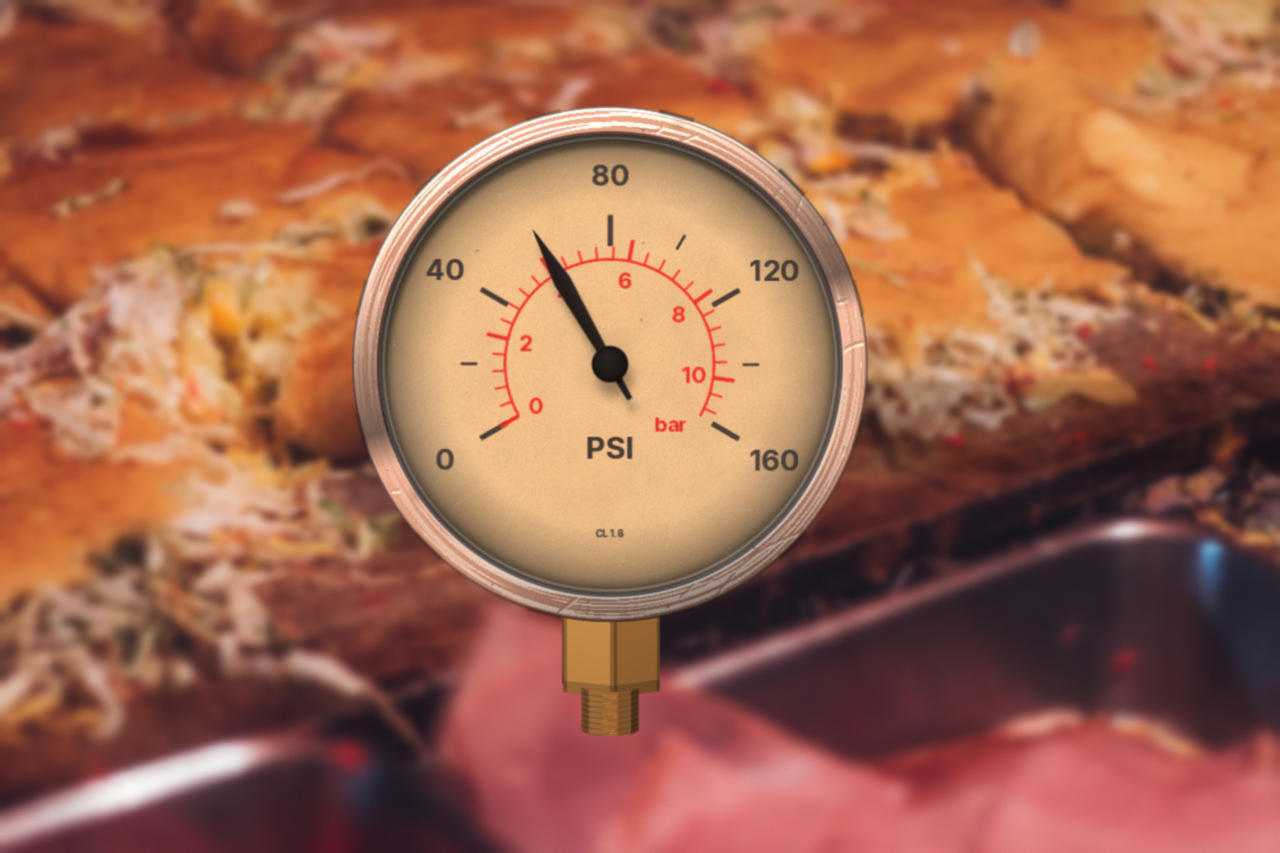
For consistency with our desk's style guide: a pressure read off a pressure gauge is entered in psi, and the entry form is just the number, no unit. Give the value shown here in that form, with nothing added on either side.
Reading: 60
